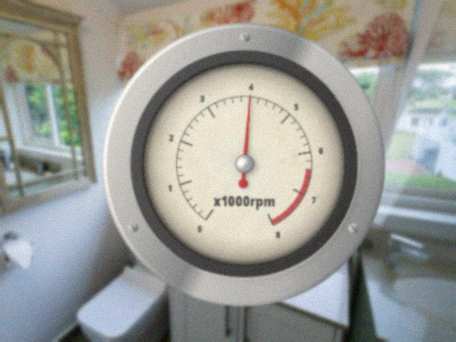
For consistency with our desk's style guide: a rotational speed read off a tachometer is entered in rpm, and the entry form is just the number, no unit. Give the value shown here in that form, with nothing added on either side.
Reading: 4000
